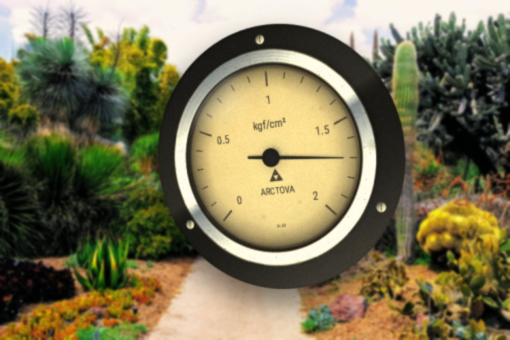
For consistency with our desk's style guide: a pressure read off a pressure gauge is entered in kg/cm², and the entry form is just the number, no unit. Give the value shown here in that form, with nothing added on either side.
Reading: 1.7
